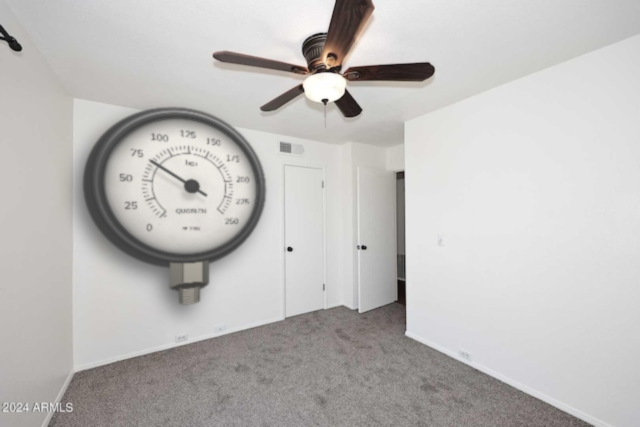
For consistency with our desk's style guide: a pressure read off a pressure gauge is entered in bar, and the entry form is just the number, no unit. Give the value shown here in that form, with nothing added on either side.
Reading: 75
